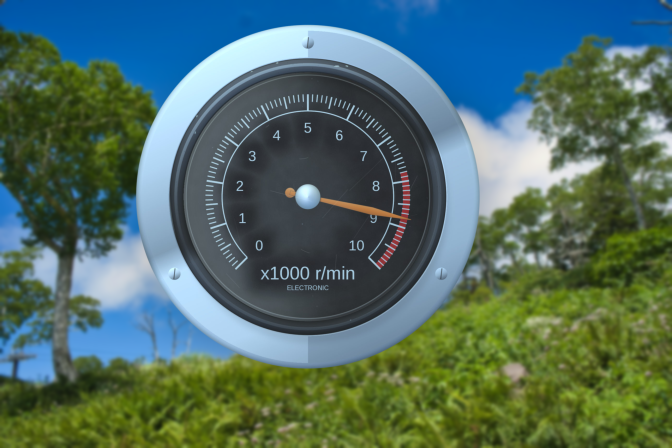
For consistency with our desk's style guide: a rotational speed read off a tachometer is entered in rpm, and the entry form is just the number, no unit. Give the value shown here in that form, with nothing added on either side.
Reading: 8800
